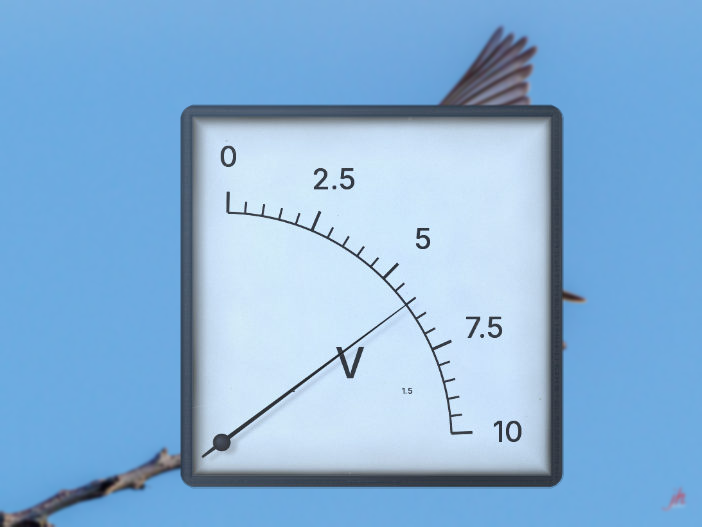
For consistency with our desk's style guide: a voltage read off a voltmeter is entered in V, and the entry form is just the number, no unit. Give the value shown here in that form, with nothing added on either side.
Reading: 6
